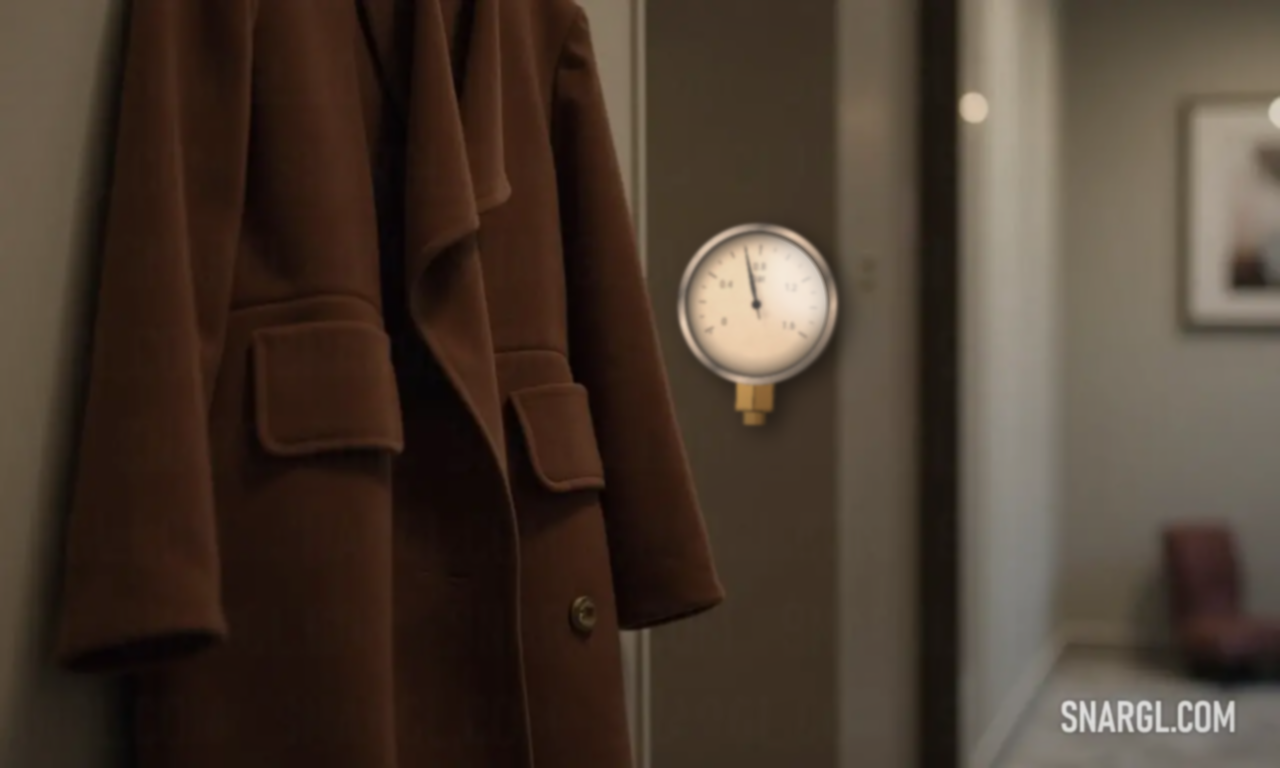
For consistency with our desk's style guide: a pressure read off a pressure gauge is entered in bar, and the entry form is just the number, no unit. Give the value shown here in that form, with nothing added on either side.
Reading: 0.7
